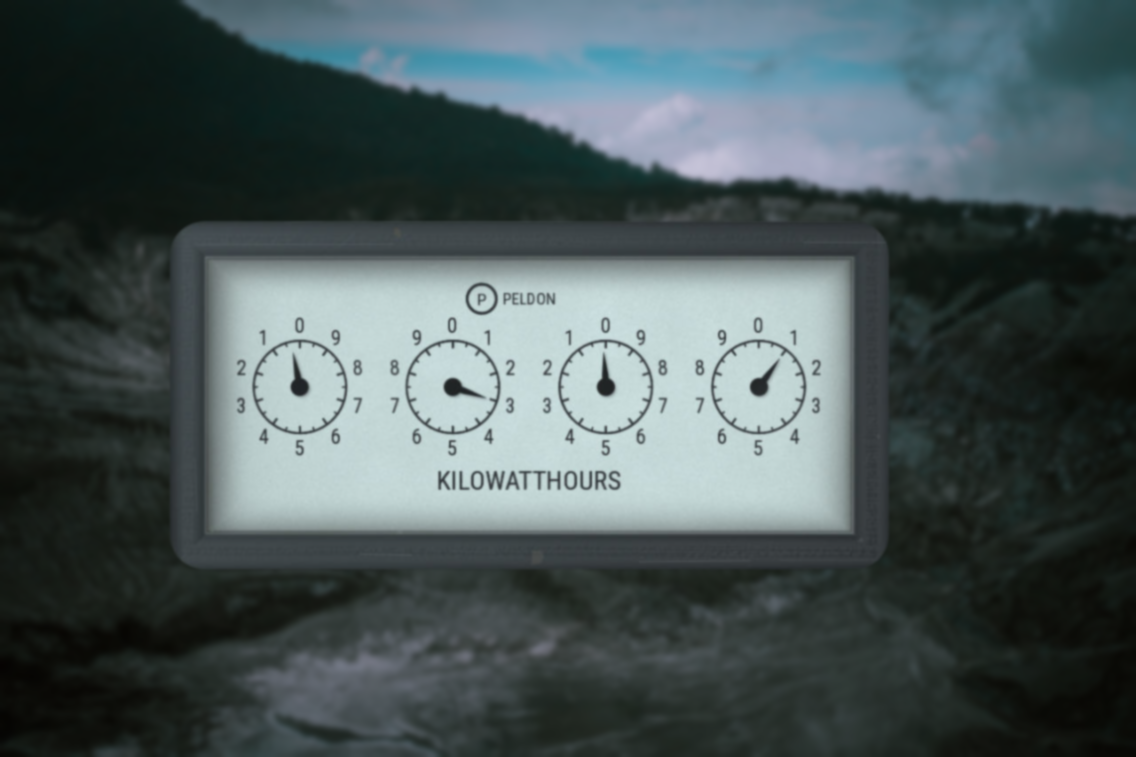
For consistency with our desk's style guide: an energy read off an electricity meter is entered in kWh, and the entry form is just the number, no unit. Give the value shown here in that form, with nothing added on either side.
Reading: 301
